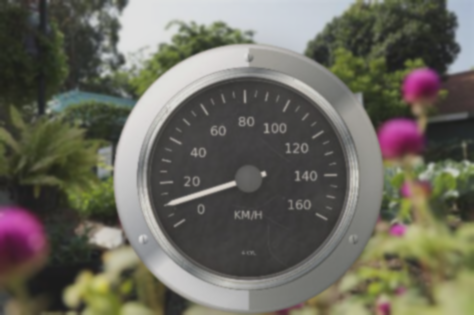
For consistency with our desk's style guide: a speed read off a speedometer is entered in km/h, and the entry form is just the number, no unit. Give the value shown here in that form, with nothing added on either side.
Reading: 10
